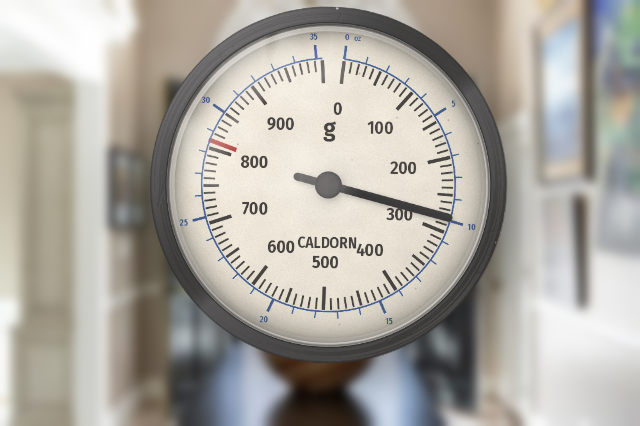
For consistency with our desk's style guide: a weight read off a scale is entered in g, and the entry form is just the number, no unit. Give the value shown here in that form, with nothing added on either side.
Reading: 280
